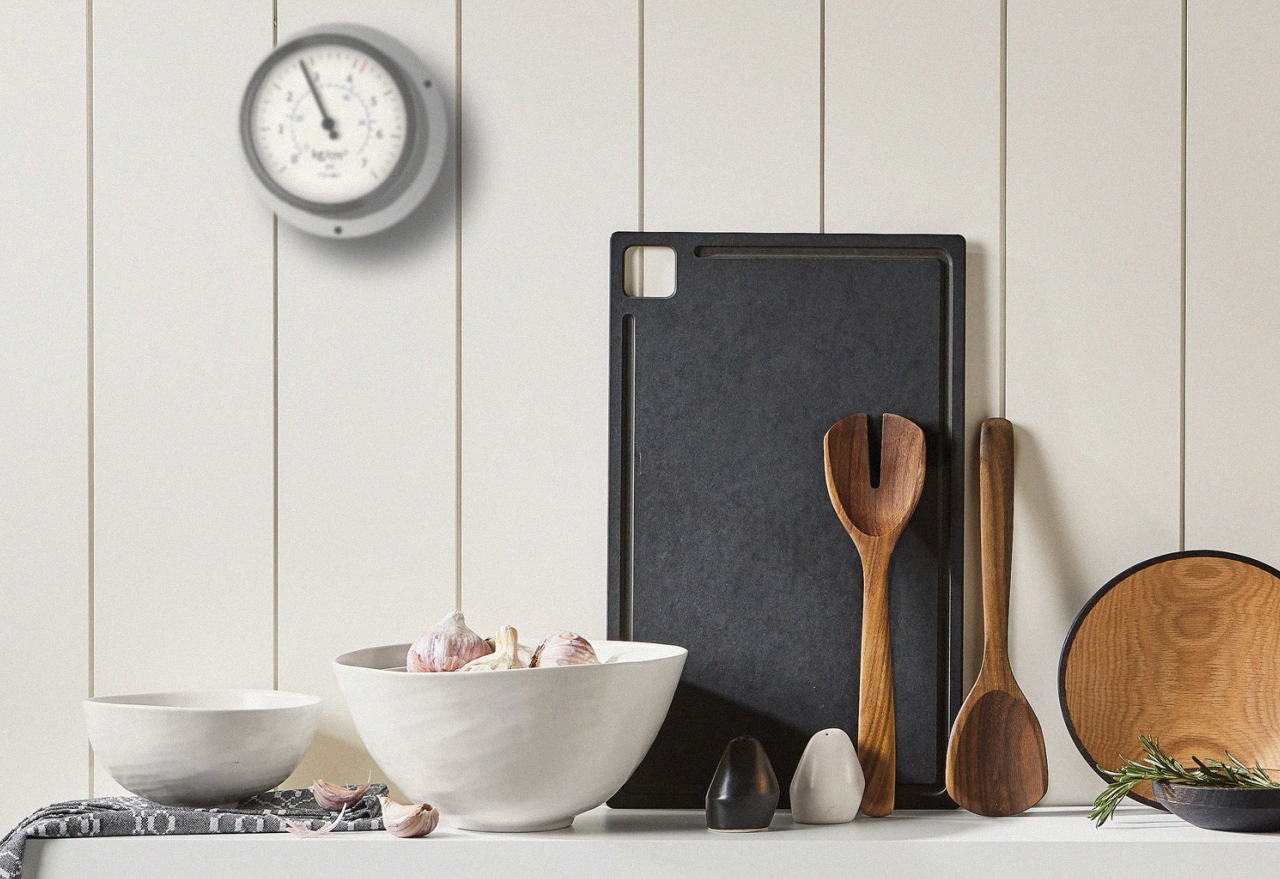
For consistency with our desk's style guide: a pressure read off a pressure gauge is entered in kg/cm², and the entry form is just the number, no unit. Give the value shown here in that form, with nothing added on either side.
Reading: 2.8
